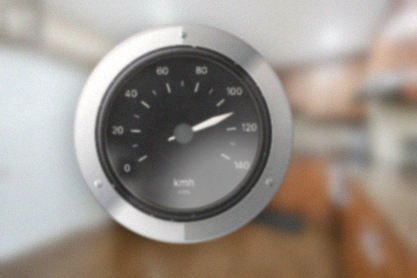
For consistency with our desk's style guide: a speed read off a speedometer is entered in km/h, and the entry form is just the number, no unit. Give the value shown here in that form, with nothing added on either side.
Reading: 110
